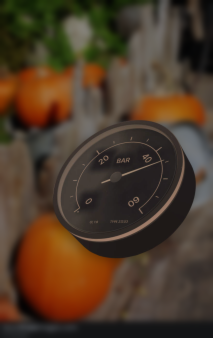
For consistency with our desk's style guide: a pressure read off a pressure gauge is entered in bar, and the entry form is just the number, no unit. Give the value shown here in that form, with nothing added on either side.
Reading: 45
